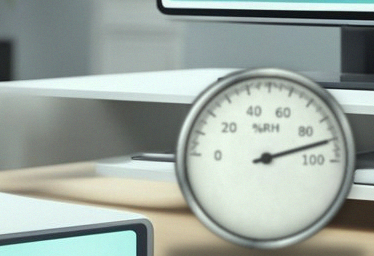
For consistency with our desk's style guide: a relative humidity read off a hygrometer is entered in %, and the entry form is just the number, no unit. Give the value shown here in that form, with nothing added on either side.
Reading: 90
